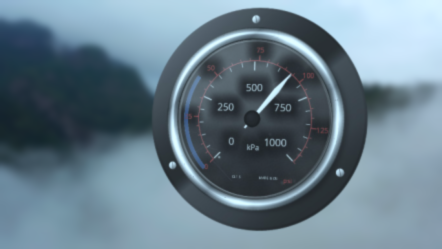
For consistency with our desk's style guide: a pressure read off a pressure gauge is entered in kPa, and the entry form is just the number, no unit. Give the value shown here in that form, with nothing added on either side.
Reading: 650
